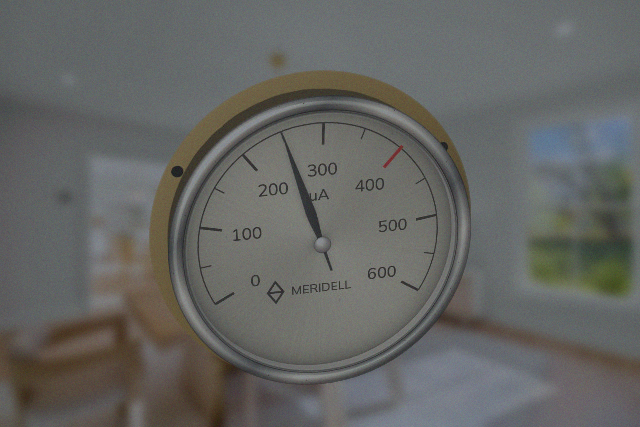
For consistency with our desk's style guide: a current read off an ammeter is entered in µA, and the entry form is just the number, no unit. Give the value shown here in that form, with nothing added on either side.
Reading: 250
